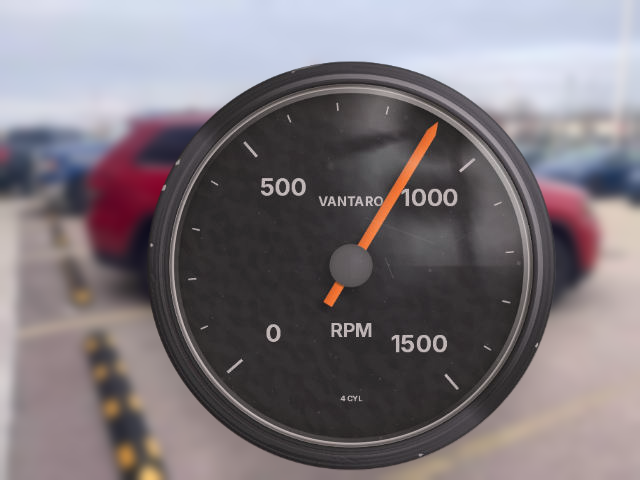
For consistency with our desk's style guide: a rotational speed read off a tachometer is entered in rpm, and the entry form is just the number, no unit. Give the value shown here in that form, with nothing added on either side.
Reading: 900
